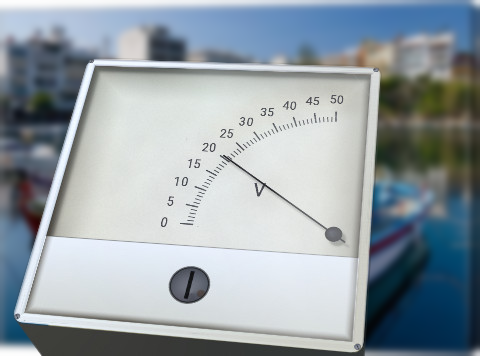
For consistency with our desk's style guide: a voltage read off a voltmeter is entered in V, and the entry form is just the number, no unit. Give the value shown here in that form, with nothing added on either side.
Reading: 20
